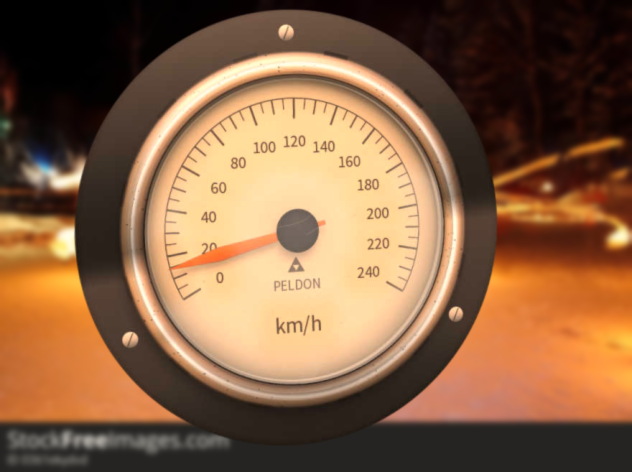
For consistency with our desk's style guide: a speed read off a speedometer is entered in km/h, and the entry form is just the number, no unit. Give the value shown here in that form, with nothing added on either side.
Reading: 15
